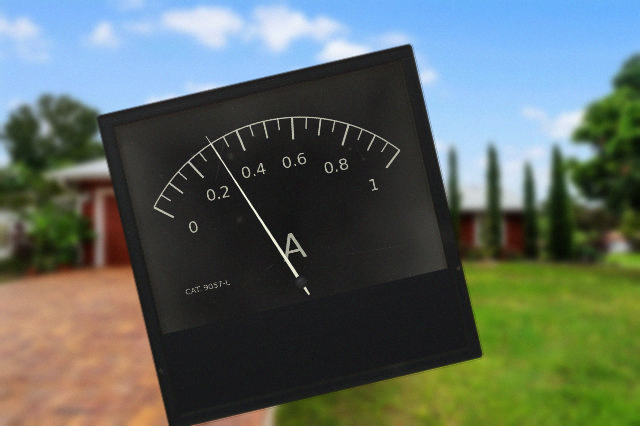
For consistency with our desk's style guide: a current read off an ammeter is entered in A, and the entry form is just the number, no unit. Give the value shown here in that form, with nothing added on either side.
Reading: 0.3
